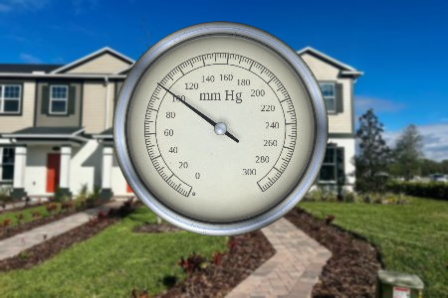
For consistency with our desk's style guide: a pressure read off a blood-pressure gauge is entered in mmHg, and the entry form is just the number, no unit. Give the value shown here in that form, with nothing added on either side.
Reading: 100
